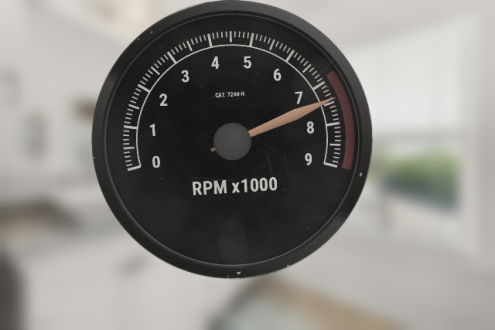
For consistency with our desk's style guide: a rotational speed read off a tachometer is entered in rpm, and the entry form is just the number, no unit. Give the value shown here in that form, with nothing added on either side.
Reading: 7400
